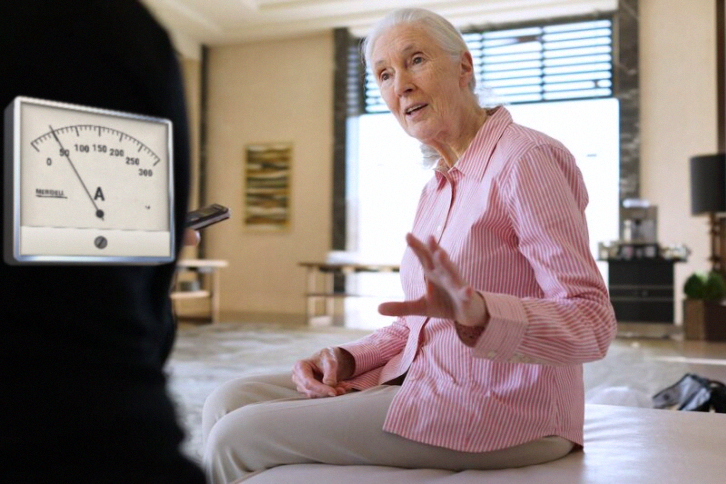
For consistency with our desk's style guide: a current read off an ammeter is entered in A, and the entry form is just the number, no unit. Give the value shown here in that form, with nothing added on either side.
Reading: 50
